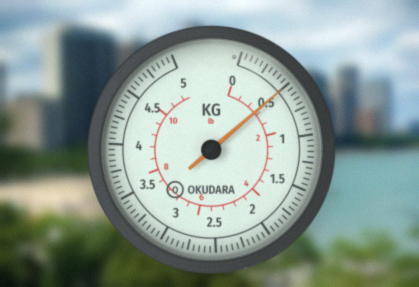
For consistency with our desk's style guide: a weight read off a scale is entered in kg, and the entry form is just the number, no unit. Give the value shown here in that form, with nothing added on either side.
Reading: 0.5
